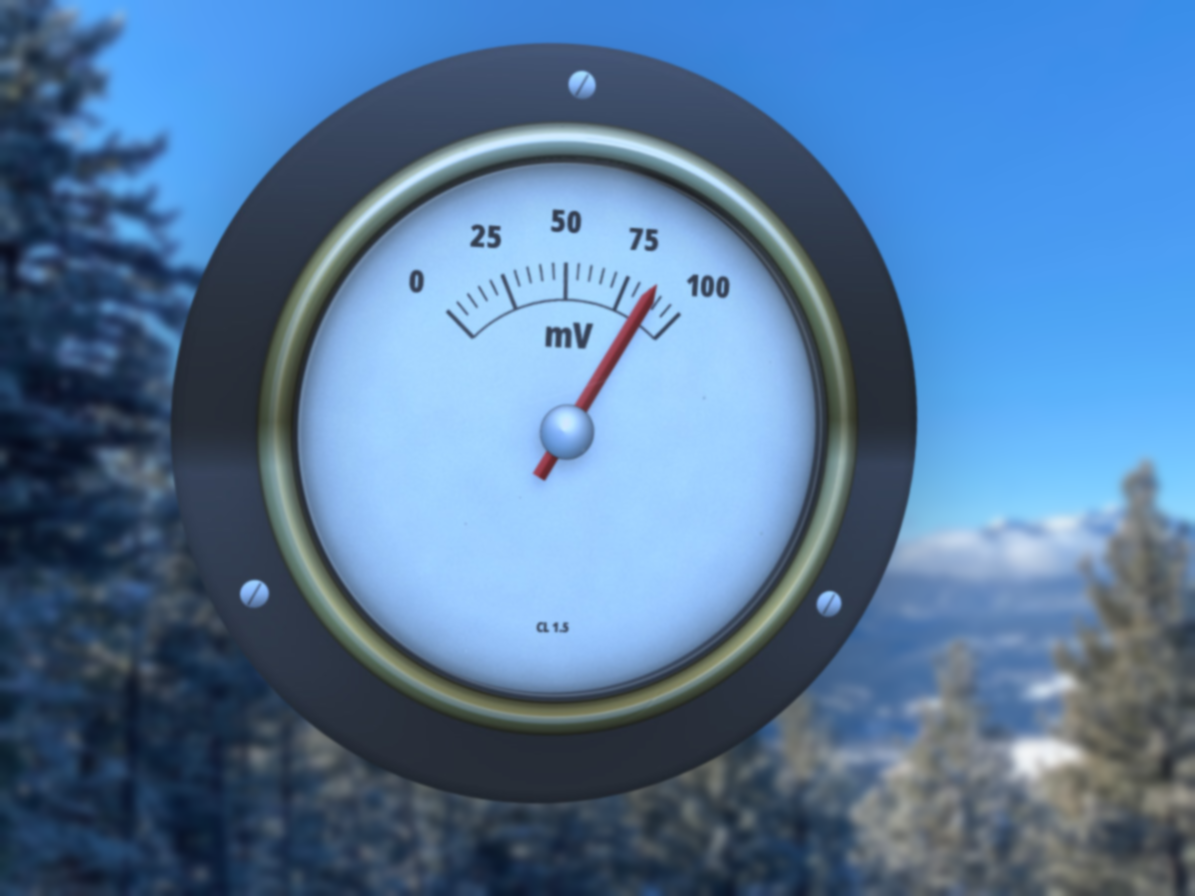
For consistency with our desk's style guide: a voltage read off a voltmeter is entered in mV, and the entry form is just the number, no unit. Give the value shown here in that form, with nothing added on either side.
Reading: 85
